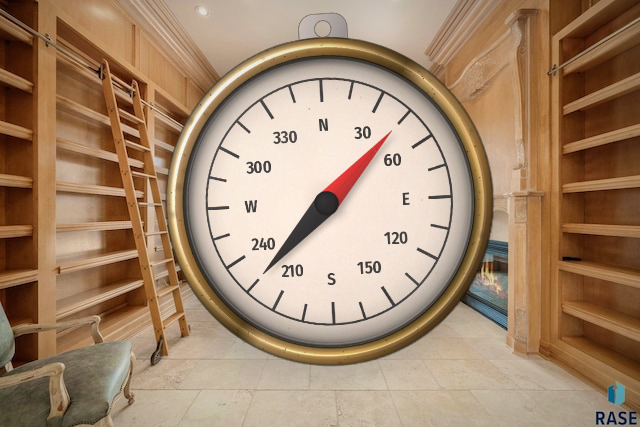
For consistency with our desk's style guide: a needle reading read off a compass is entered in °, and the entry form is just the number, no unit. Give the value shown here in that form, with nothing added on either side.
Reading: 45
